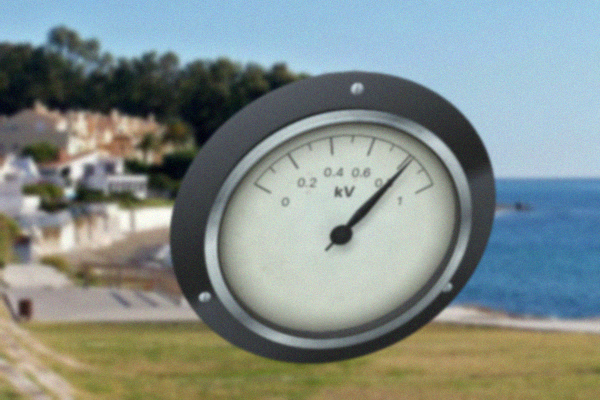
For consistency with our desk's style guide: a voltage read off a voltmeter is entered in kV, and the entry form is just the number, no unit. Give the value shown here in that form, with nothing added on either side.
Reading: 0.8
